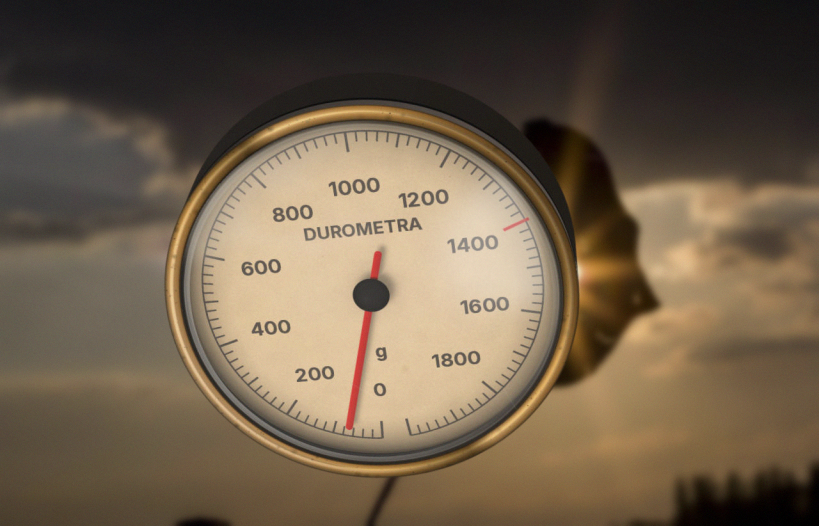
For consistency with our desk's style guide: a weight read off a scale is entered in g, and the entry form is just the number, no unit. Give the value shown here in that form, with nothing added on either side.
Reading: 70
